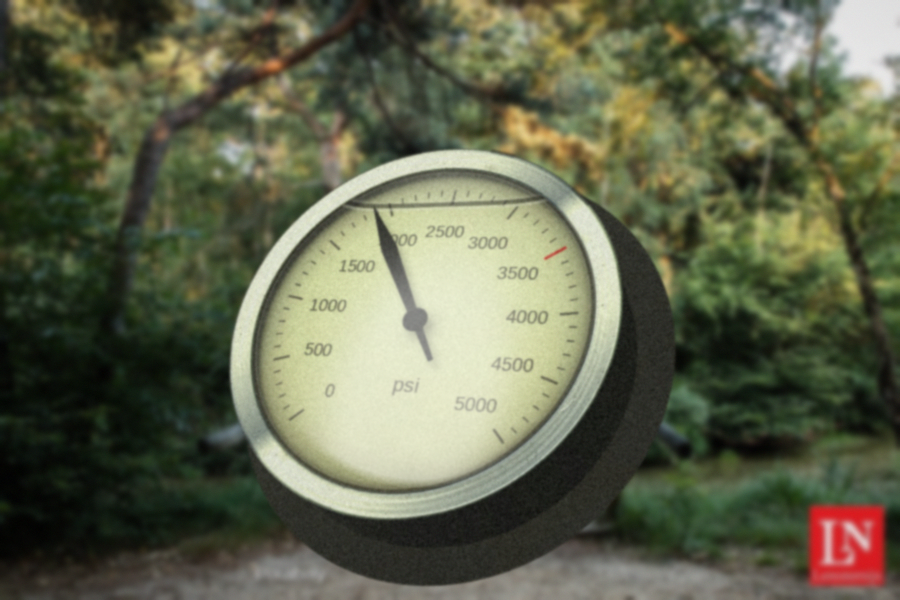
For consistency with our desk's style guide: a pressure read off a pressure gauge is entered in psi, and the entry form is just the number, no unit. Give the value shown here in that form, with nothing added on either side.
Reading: 1900
